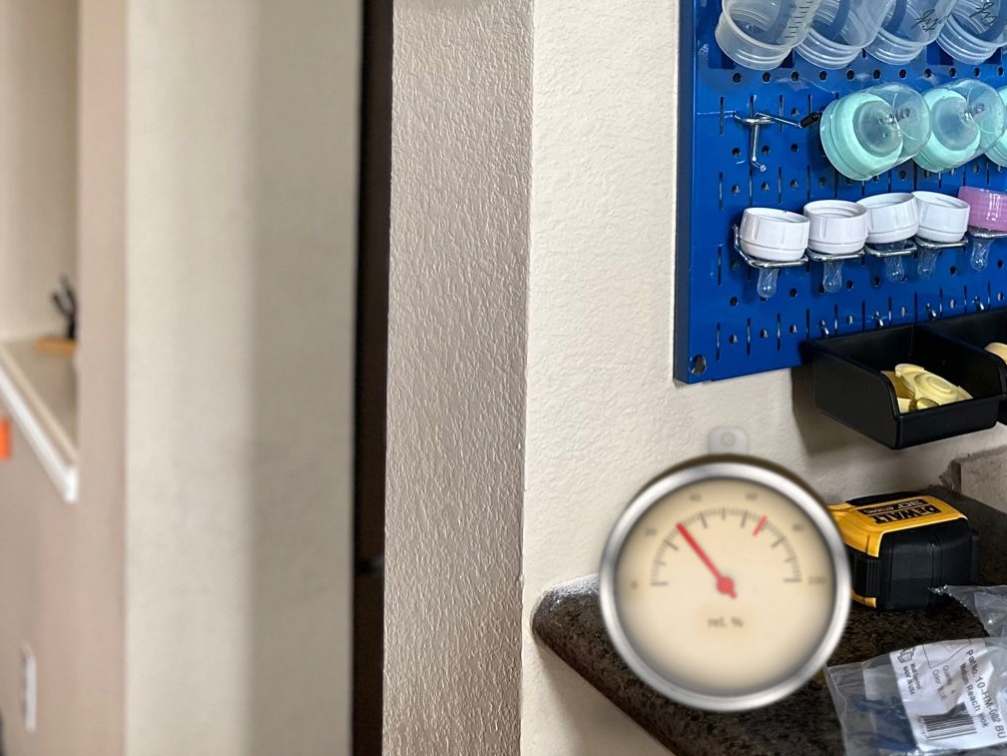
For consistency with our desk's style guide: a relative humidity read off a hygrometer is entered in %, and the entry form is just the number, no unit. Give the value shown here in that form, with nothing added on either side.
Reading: 30
